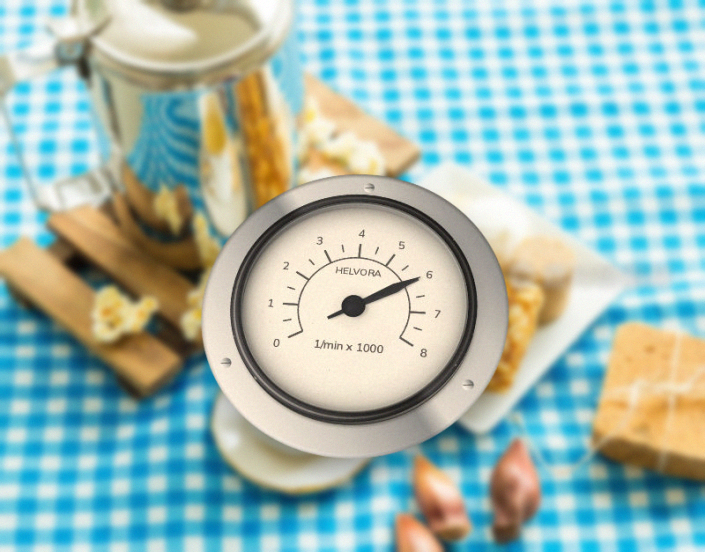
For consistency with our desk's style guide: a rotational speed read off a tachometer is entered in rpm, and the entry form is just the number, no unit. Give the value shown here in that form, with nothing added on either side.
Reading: 6000
